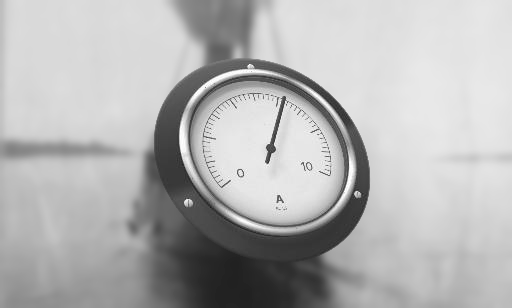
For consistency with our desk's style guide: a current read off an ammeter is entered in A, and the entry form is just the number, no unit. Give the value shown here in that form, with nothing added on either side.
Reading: 6.2
